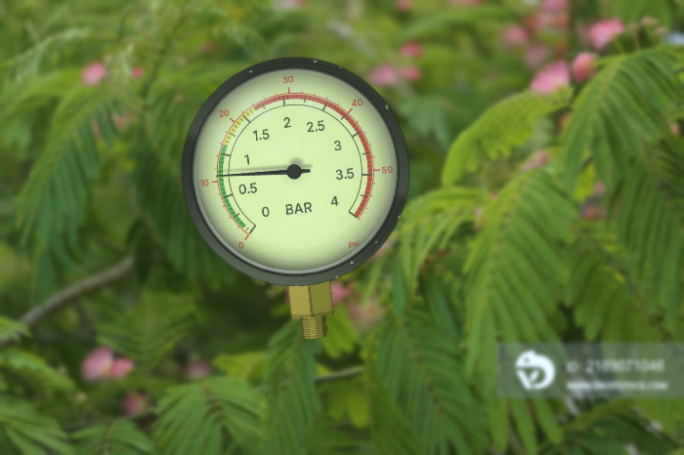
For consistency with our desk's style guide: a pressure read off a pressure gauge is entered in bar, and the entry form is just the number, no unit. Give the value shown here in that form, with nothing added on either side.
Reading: 0.75
